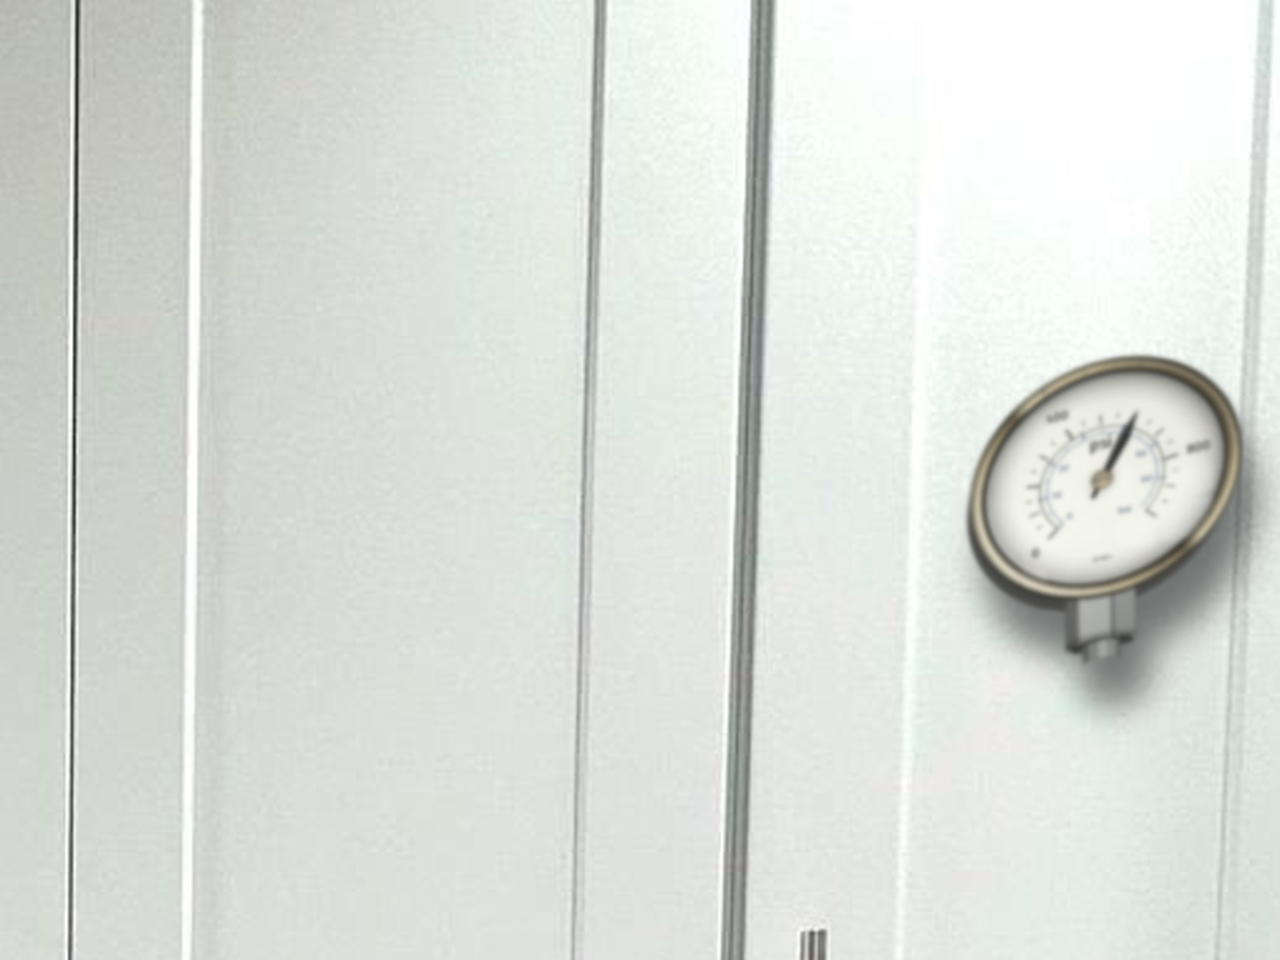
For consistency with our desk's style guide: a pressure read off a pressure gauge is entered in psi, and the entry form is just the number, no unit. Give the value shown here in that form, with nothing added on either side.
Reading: 600
